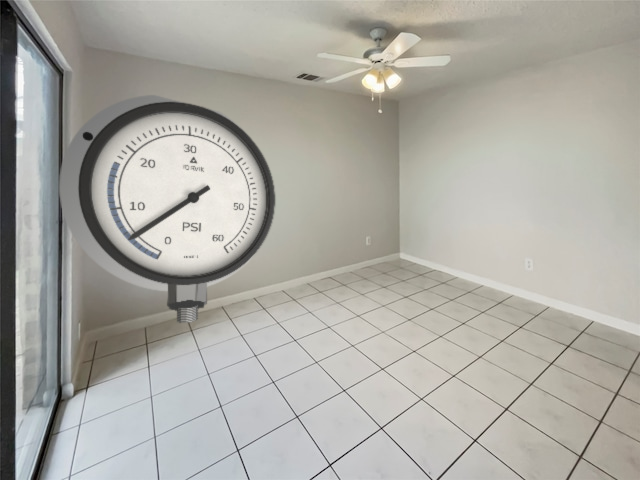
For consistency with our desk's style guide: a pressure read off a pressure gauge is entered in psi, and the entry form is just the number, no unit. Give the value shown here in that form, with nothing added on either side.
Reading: 5
